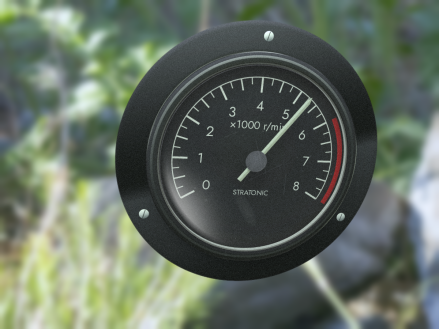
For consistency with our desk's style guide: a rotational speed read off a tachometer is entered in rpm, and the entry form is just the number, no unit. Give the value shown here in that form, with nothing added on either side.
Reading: 5250
